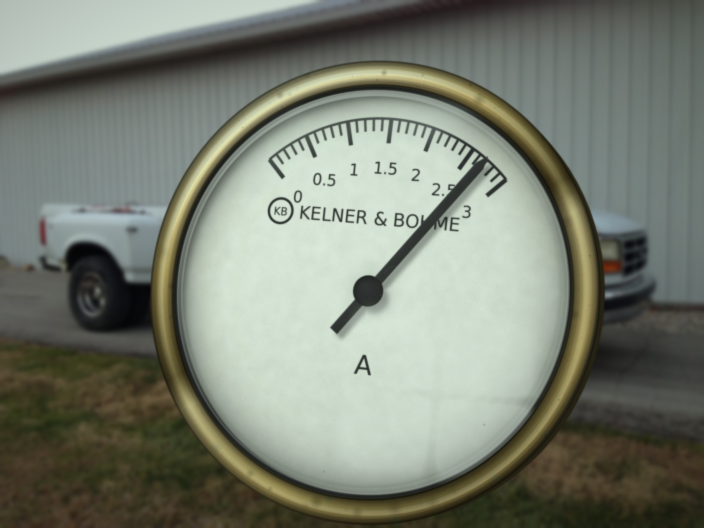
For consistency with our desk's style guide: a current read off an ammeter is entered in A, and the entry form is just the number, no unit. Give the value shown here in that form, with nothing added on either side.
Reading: 2.7
